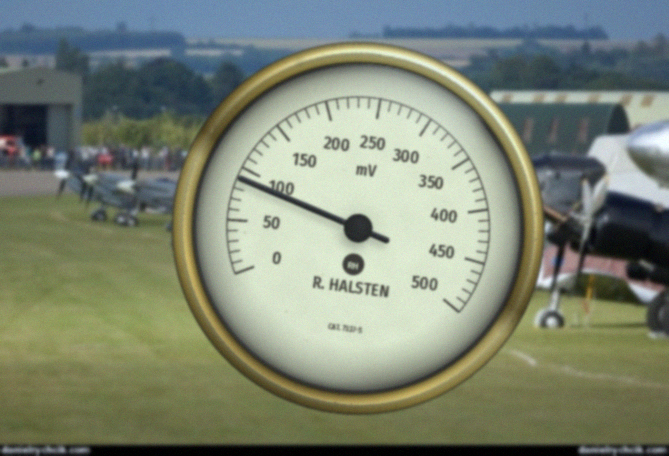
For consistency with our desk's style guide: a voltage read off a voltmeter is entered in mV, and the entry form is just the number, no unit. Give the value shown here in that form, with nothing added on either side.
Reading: 90
